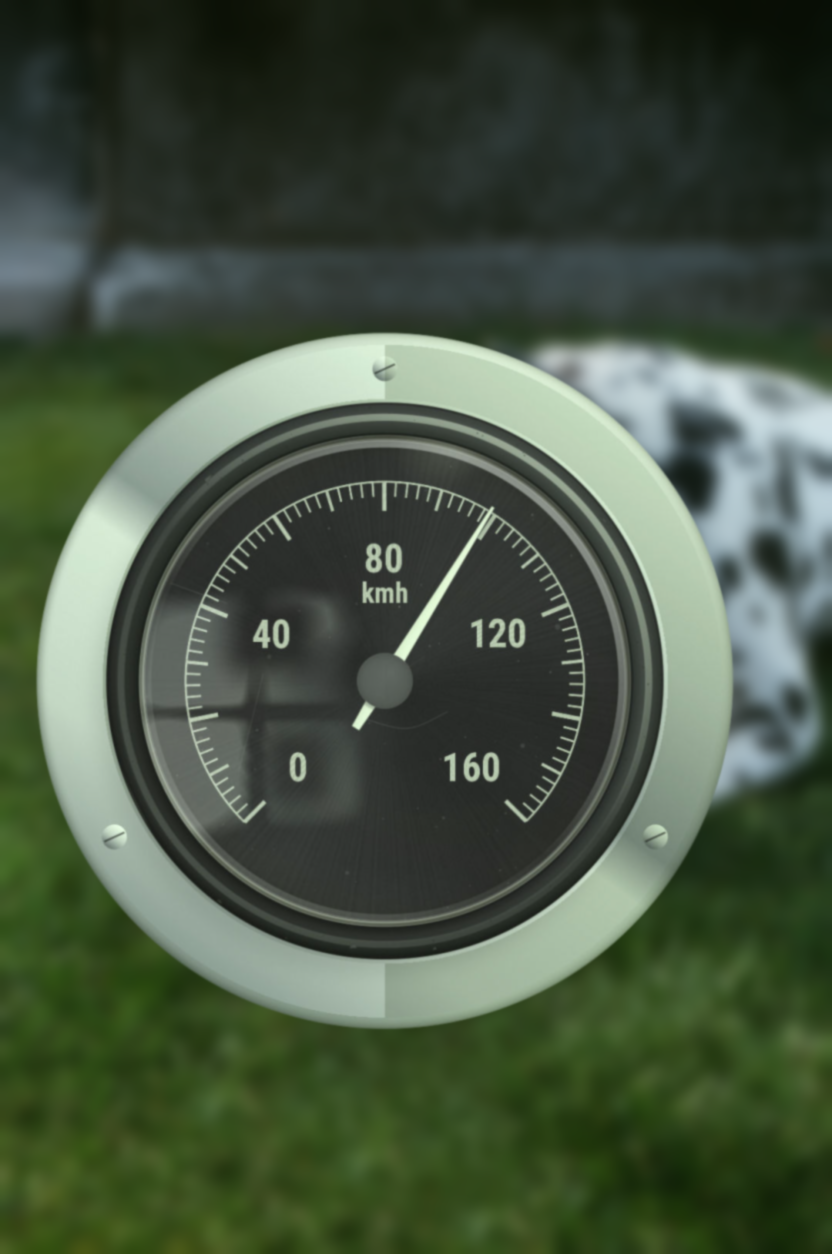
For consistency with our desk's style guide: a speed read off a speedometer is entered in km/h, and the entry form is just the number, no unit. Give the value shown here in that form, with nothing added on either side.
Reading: 99
